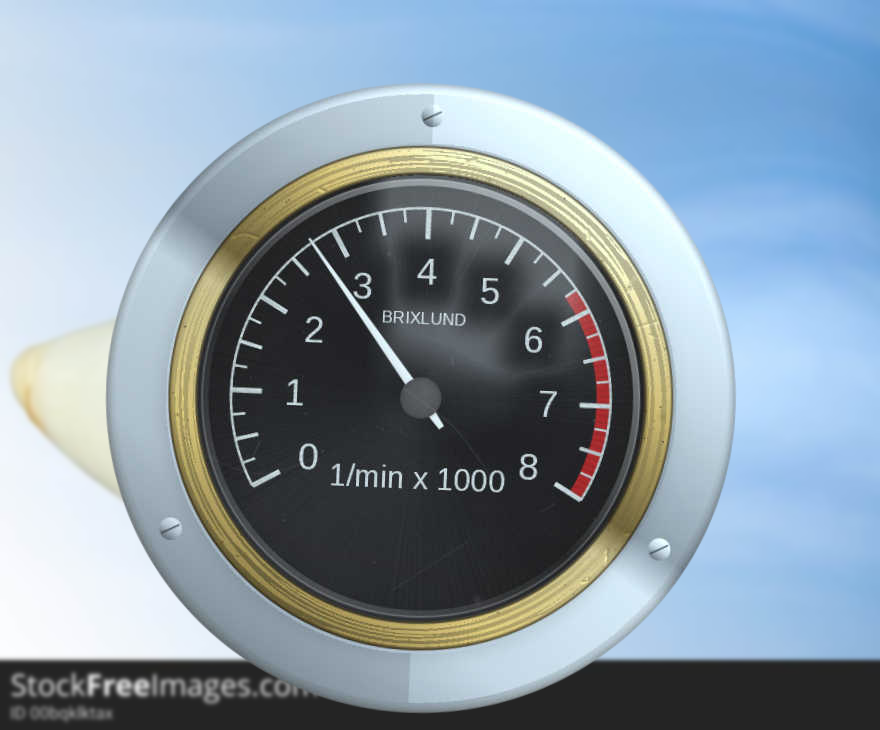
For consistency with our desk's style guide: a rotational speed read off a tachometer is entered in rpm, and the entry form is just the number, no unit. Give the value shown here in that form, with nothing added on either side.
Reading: 2750
